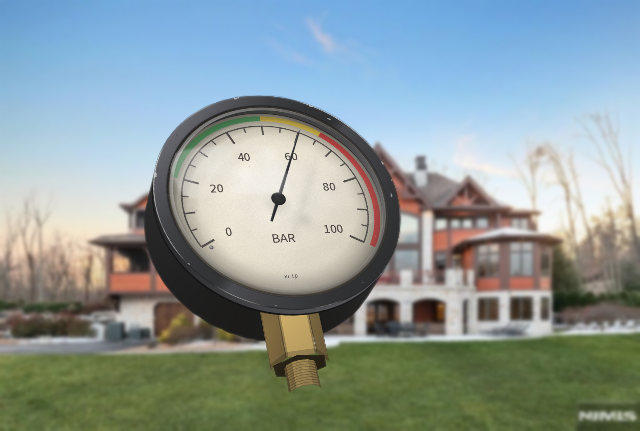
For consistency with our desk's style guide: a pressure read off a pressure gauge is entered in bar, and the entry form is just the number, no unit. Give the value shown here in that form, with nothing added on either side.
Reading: 60
